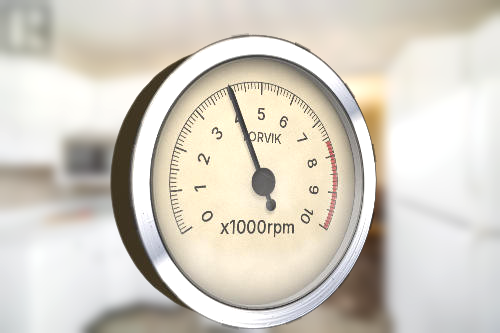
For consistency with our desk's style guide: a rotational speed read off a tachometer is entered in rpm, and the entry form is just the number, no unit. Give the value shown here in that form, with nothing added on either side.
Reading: 4000
